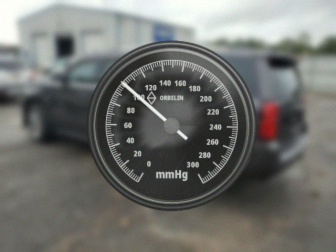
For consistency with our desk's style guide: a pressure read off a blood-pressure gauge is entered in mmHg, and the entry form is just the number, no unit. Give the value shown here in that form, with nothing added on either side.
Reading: 100
